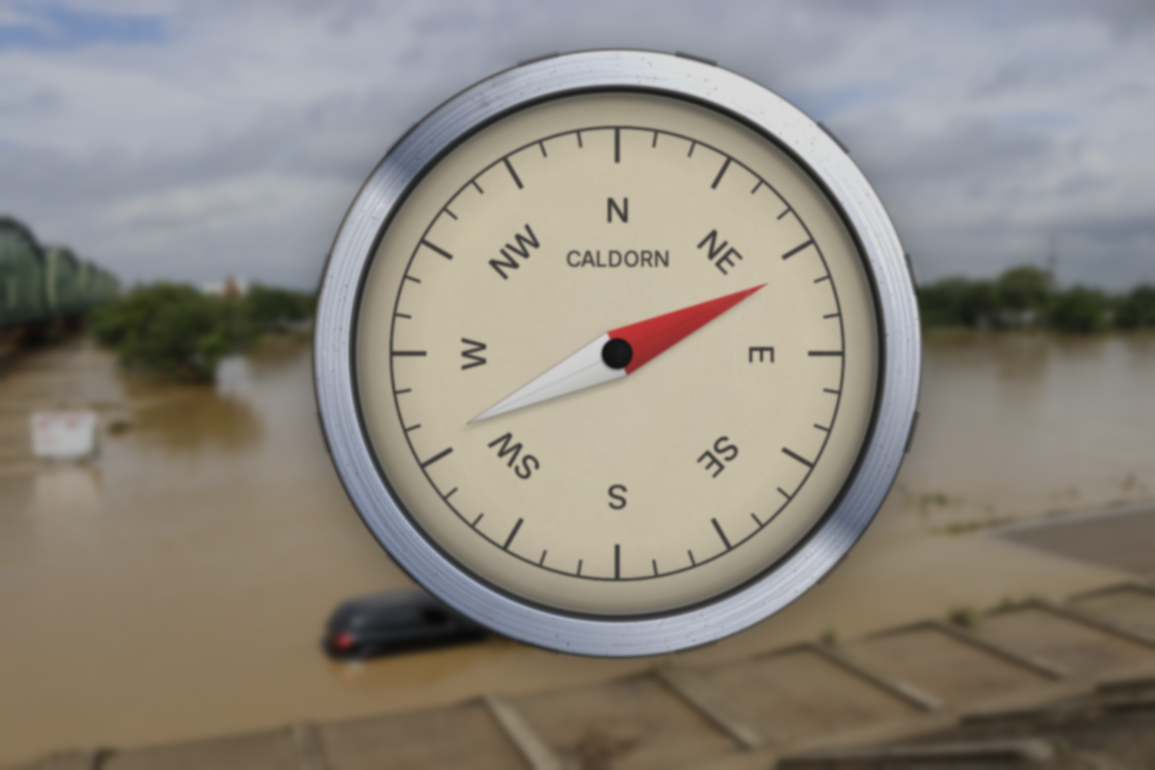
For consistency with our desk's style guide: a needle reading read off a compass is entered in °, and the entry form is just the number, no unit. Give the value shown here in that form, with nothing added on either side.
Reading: 65
